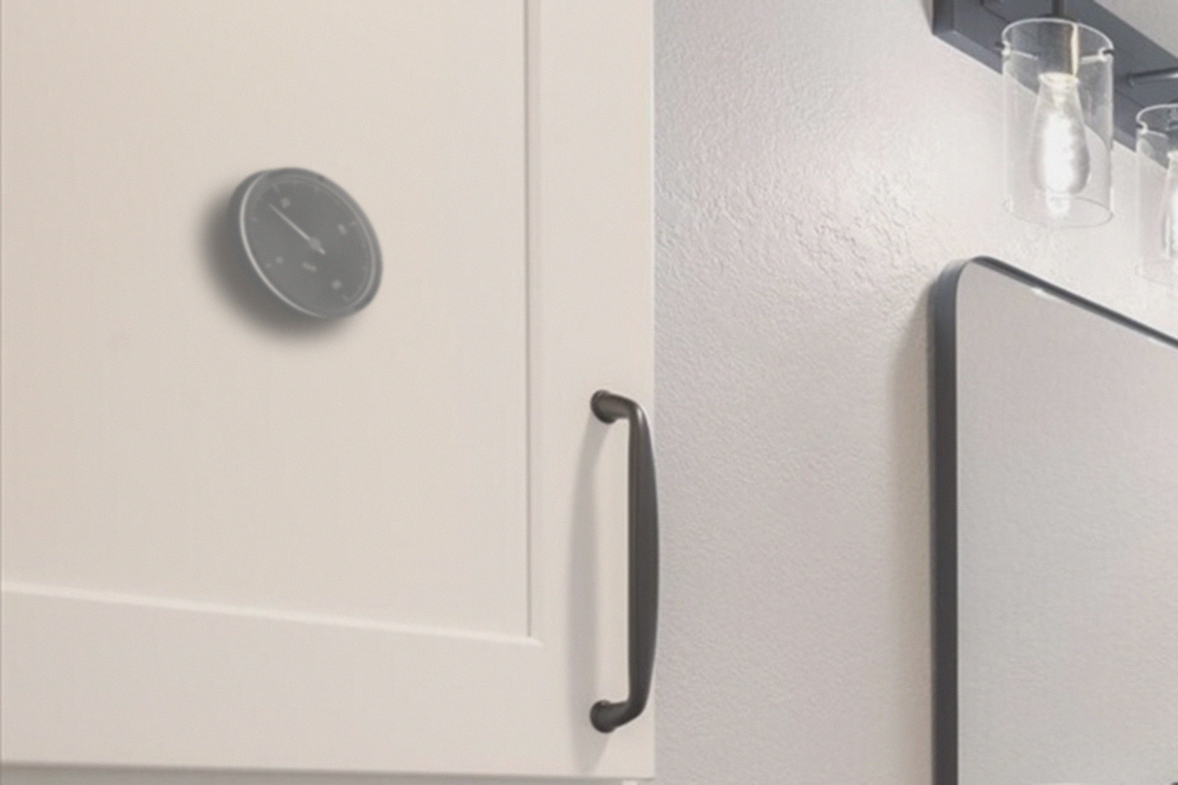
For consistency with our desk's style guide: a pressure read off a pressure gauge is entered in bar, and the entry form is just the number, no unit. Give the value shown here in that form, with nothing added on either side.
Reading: 15
